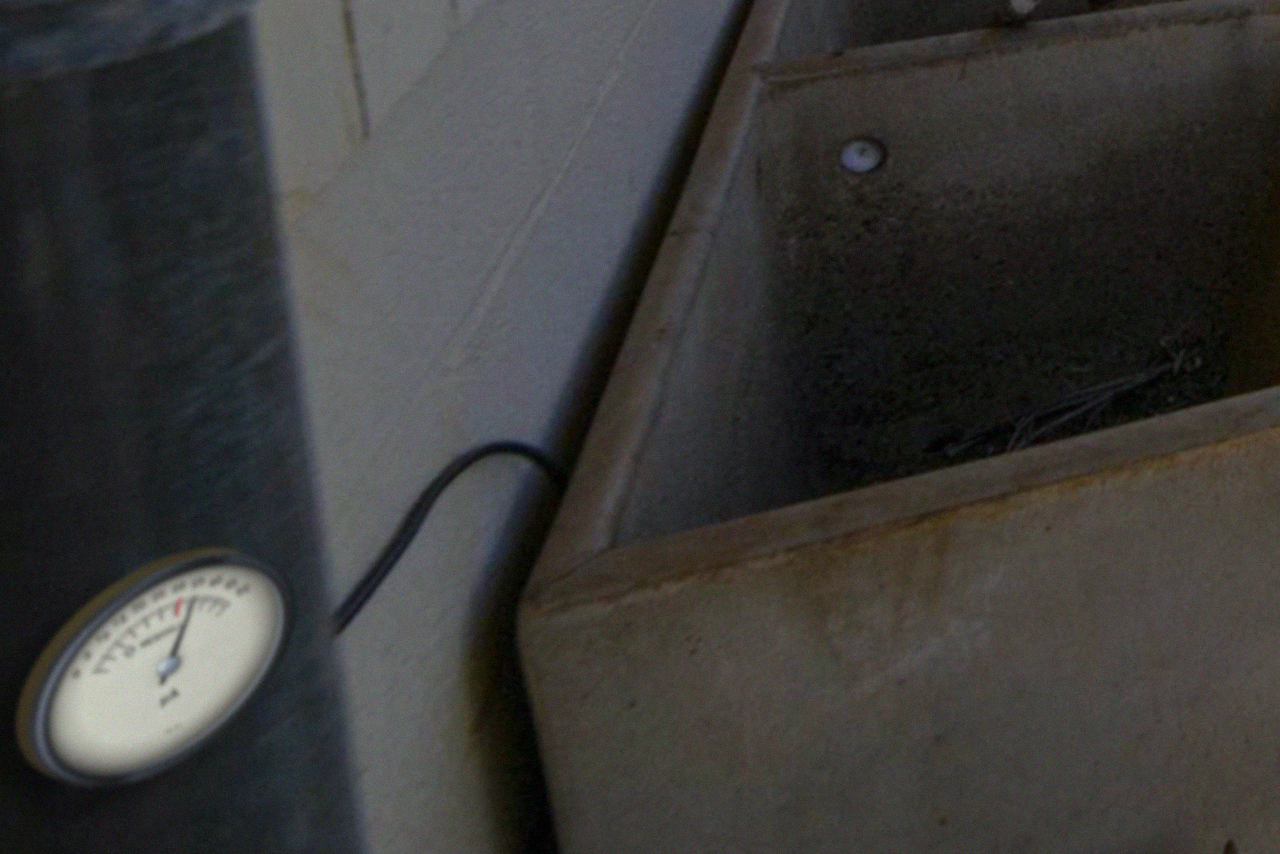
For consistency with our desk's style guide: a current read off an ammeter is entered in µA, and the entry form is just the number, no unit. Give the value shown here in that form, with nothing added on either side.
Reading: 35
